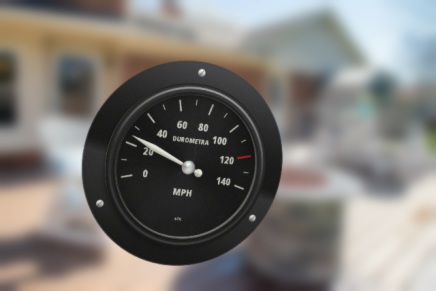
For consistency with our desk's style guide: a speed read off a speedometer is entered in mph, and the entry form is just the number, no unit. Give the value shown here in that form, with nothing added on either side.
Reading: 25
